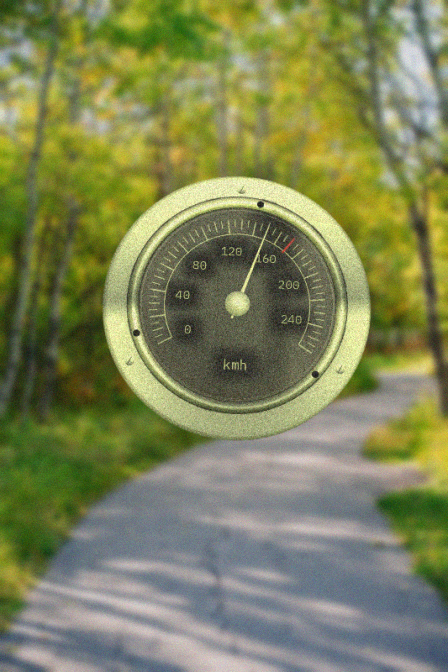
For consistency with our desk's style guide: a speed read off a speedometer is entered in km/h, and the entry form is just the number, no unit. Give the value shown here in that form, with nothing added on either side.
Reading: 150
